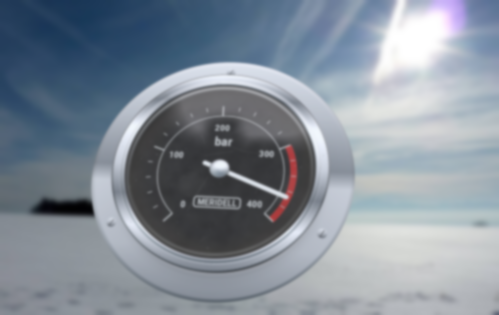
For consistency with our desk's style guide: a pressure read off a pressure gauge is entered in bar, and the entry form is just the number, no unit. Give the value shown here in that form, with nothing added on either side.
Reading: 370
